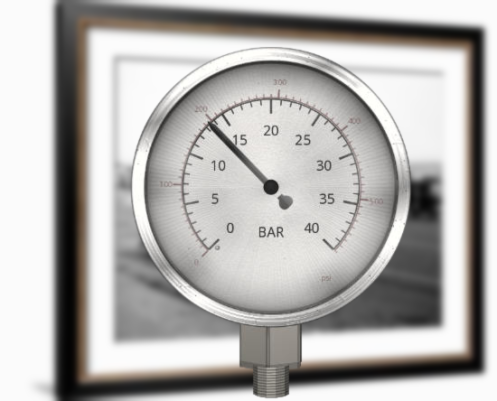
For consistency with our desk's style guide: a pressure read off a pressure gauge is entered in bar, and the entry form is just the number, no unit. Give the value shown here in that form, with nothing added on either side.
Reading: 13.5
